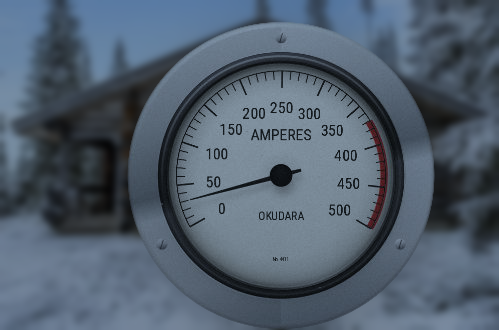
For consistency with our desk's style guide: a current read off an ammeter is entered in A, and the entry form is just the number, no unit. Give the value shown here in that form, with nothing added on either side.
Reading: 30
